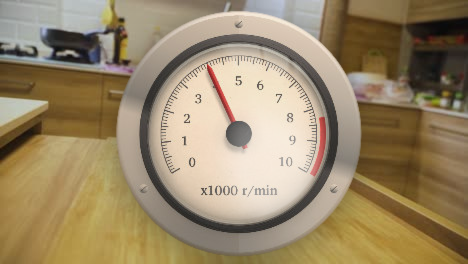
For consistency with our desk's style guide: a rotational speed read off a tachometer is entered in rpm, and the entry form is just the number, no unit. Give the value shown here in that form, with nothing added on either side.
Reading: 4000
